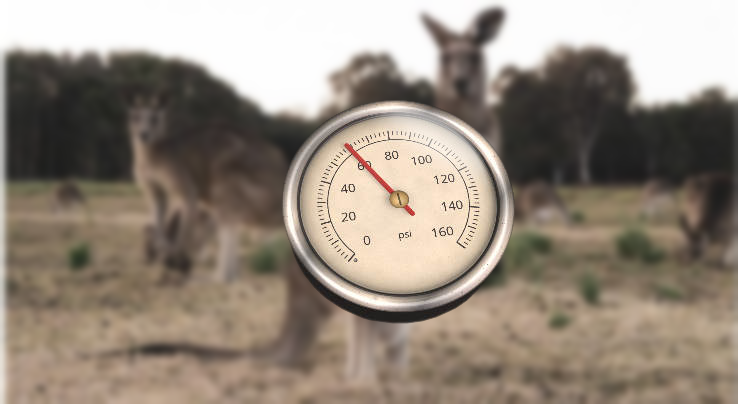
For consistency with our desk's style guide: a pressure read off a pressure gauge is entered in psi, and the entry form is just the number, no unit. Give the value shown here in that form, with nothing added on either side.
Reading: 60
